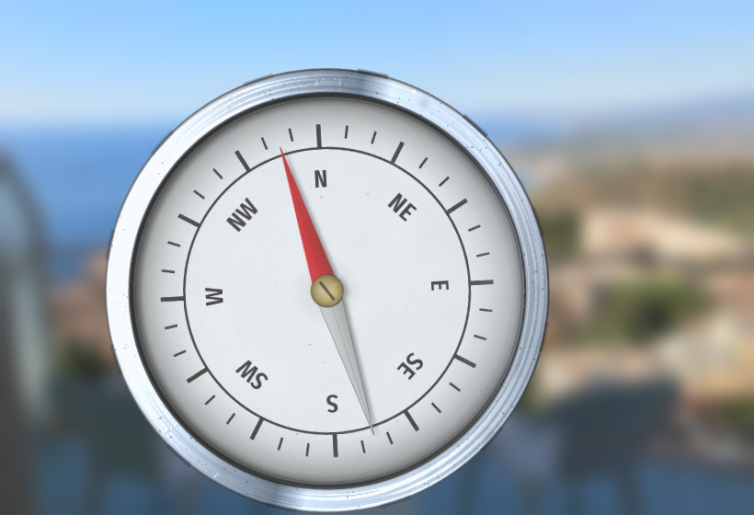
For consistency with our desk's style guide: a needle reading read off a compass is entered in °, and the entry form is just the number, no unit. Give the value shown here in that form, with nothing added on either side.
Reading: 345
